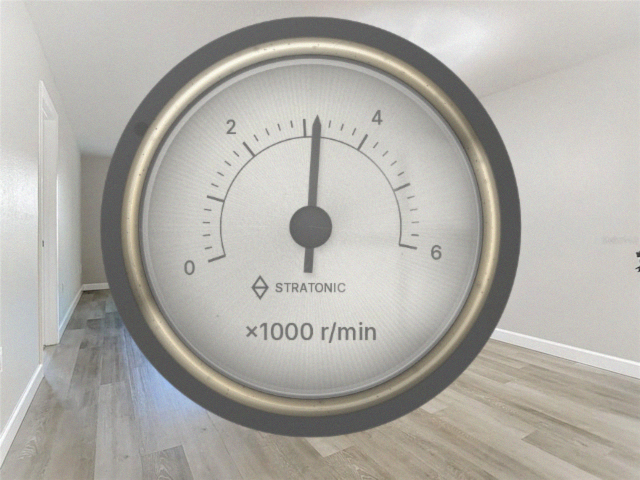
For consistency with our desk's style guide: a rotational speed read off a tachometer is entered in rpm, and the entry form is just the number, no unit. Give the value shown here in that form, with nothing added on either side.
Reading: 3200
